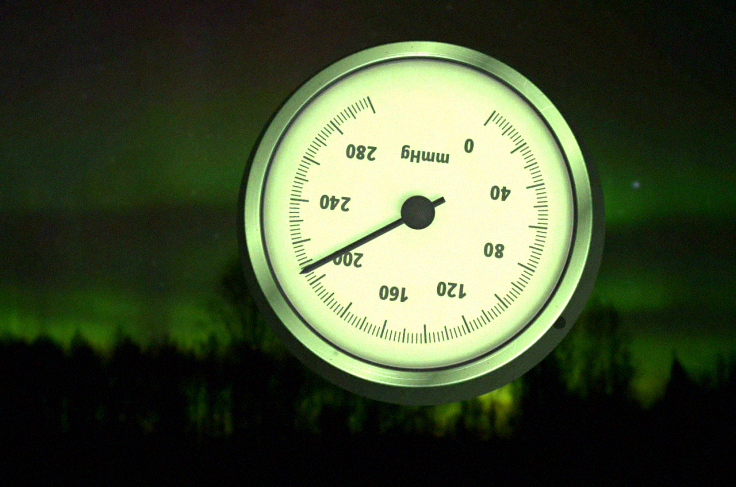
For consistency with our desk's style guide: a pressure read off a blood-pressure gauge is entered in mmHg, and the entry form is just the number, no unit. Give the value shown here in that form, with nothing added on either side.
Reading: 206
